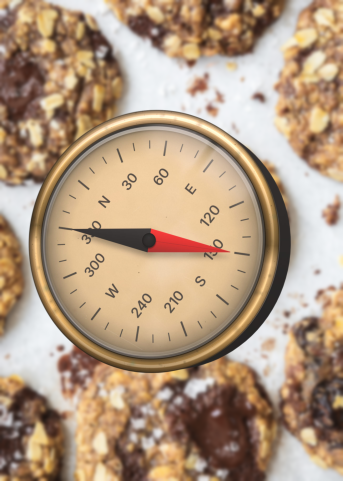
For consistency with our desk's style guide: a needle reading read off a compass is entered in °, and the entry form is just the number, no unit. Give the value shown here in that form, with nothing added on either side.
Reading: 150
